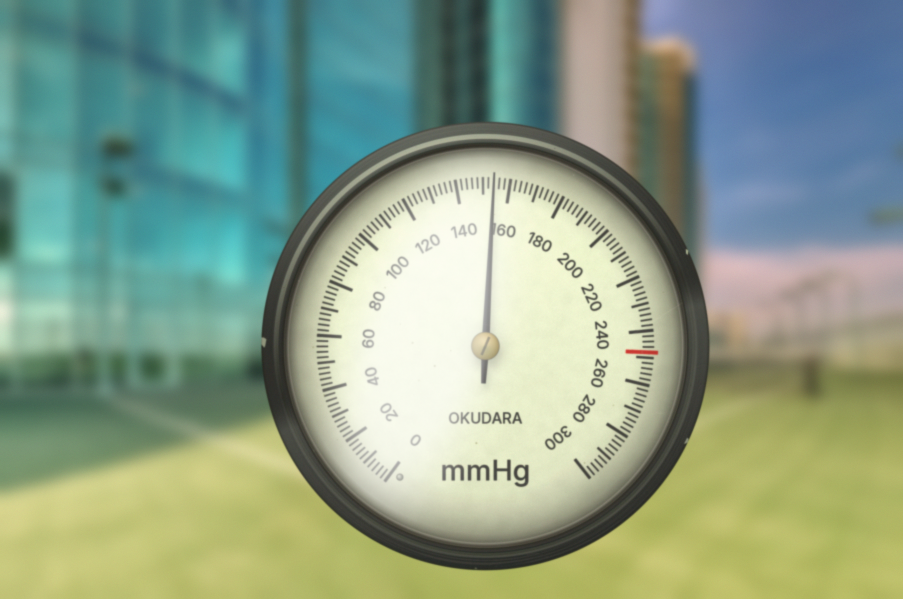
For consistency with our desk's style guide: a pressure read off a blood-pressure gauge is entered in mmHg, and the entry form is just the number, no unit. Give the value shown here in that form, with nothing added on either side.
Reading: 154
